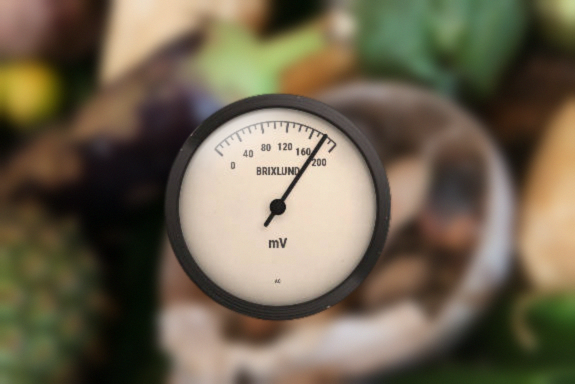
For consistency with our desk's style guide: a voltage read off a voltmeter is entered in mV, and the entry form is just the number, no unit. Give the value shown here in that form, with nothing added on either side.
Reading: 180
